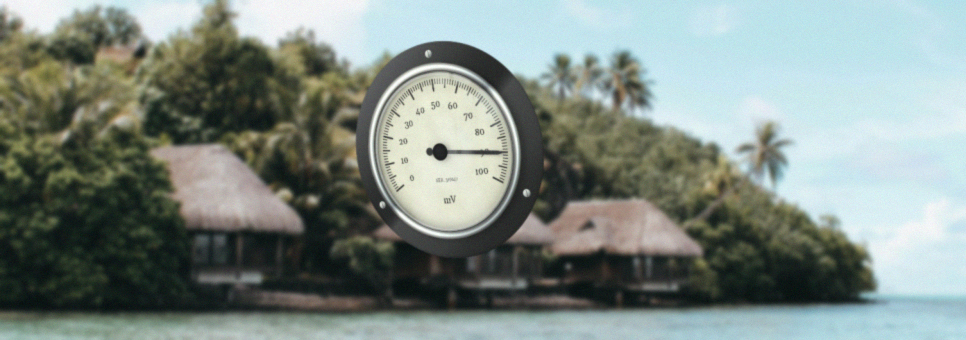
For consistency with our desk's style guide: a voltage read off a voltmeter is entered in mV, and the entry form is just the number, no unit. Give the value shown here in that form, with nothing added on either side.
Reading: 90
